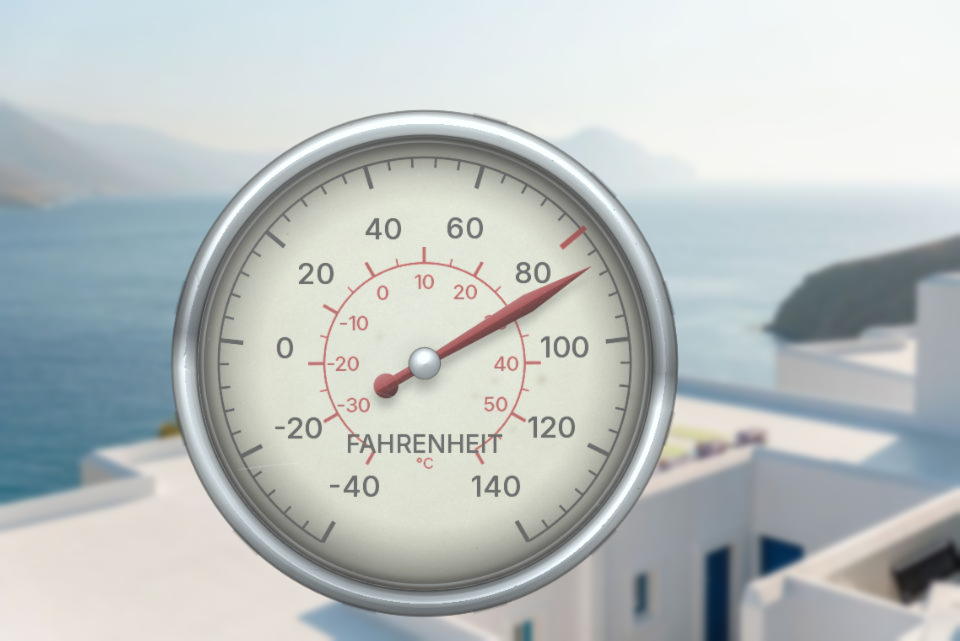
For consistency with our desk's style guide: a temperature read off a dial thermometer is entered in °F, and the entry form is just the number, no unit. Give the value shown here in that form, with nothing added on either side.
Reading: 86
